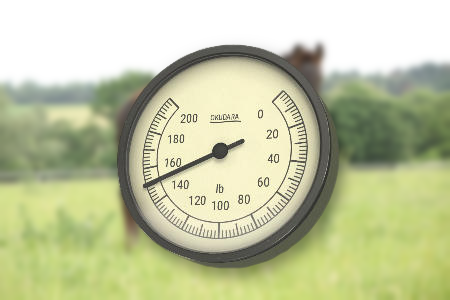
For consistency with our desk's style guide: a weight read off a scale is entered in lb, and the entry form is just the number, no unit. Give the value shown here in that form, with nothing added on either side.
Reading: 150
